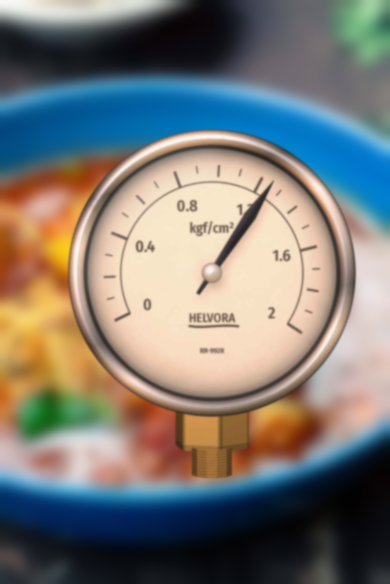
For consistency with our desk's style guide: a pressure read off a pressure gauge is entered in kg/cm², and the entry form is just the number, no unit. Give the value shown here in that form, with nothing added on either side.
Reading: 1.25
